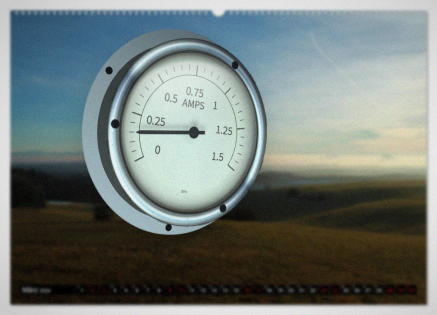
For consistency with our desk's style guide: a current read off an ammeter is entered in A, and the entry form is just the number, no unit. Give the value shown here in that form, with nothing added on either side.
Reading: 0.15
